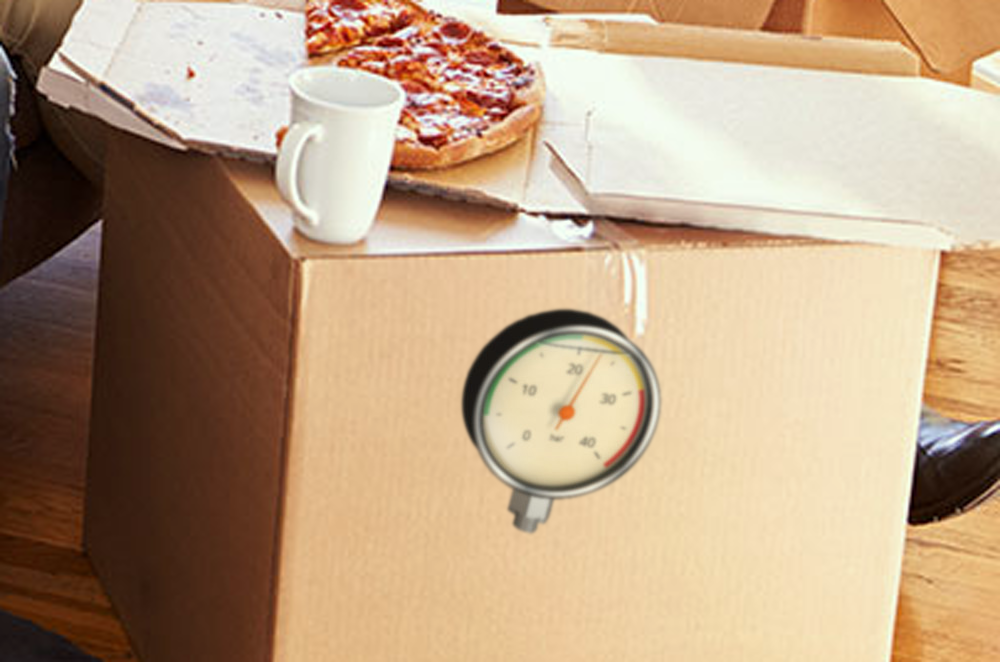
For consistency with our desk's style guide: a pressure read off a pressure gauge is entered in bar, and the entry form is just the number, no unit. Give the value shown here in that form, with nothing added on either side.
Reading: 22.5
